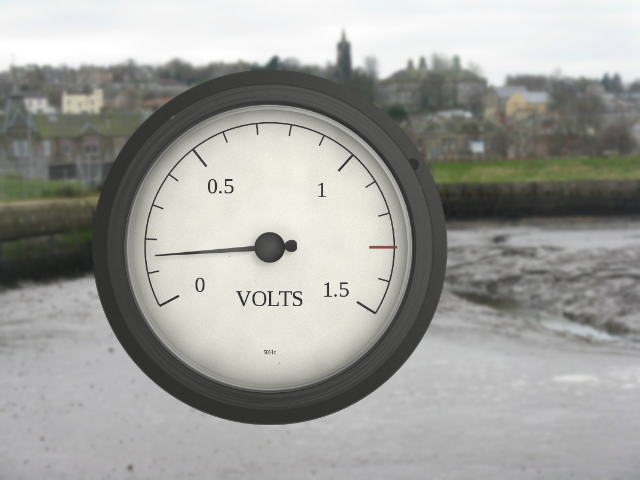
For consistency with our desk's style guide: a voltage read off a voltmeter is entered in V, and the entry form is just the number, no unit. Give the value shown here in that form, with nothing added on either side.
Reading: 0.15
